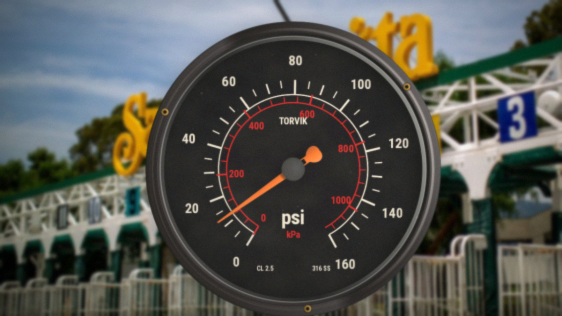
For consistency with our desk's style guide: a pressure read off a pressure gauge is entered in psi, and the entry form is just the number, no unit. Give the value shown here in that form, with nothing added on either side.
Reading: 12.5
